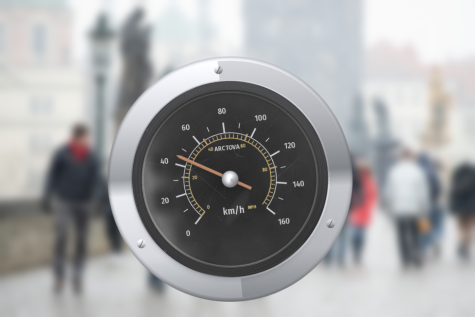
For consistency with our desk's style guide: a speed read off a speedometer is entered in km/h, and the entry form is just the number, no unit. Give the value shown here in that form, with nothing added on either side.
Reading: 45
